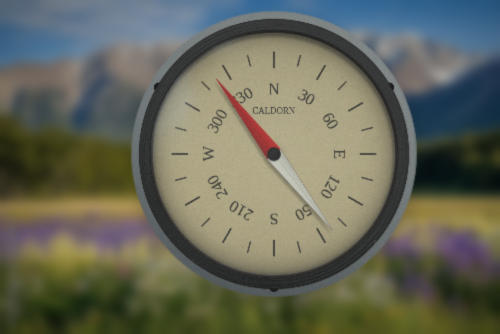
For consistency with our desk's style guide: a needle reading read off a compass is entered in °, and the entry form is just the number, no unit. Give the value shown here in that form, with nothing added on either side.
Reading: 322.5
